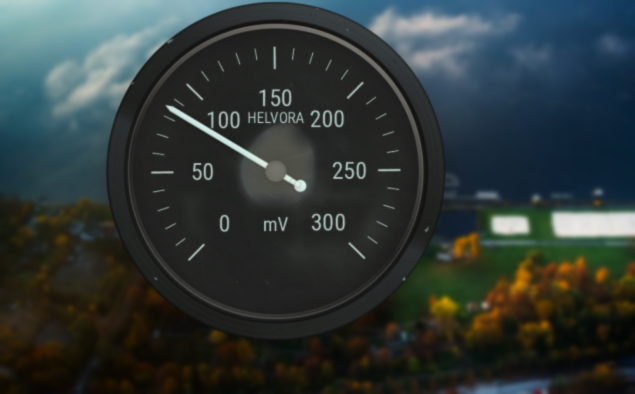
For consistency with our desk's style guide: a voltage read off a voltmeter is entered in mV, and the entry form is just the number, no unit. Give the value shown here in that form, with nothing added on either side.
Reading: 85
